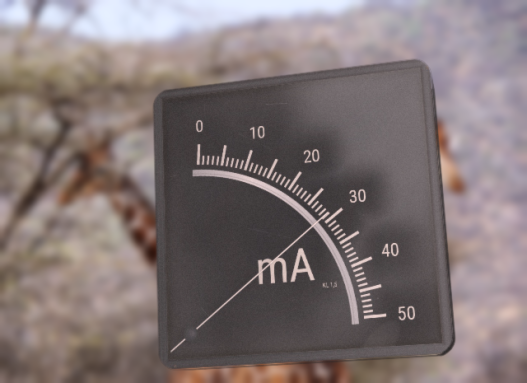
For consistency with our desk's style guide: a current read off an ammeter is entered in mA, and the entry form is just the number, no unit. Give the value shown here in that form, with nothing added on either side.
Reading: 29
